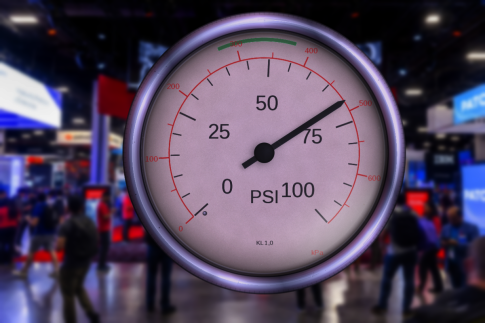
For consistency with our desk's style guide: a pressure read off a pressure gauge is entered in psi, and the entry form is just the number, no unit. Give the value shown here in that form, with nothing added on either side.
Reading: 70
